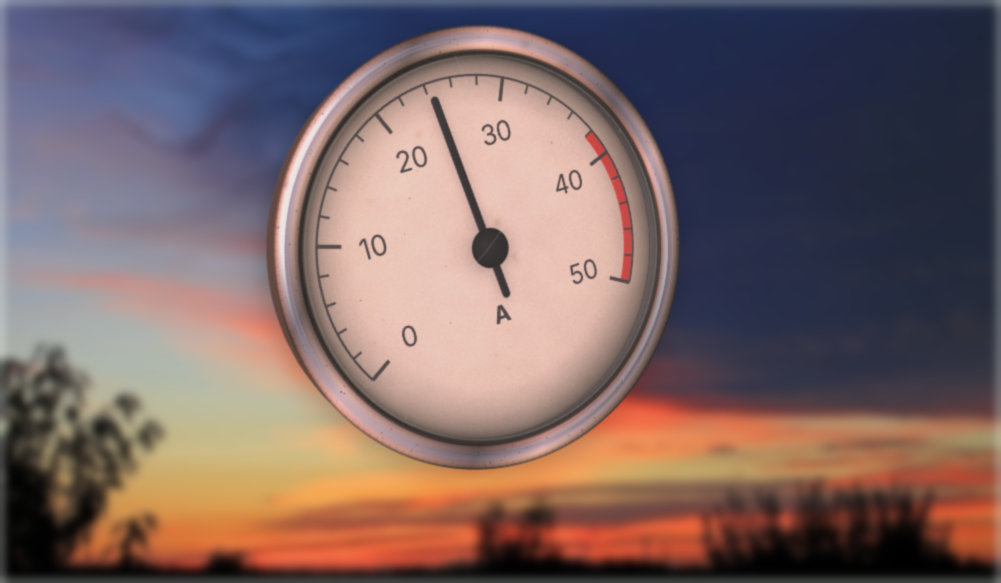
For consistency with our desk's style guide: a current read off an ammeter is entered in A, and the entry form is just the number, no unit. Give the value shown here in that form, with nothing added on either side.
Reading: 24
